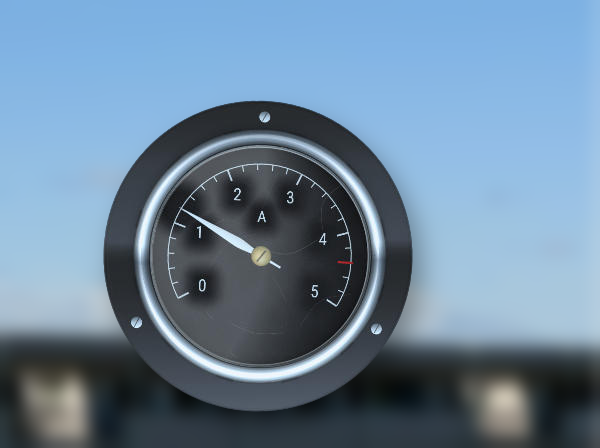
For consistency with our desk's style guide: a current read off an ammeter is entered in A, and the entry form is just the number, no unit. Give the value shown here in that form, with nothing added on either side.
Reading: 1.2
